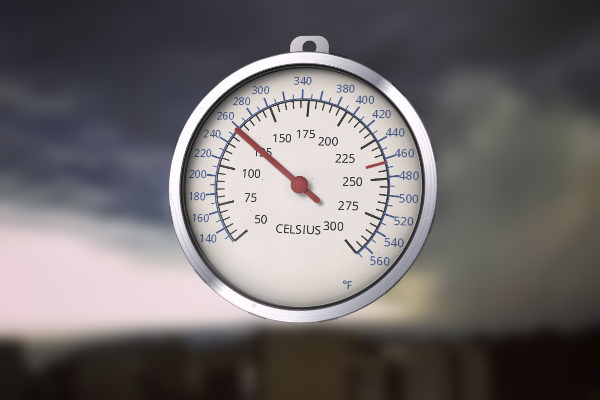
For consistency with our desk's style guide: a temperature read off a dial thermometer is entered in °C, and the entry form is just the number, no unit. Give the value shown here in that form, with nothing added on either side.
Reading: 125
